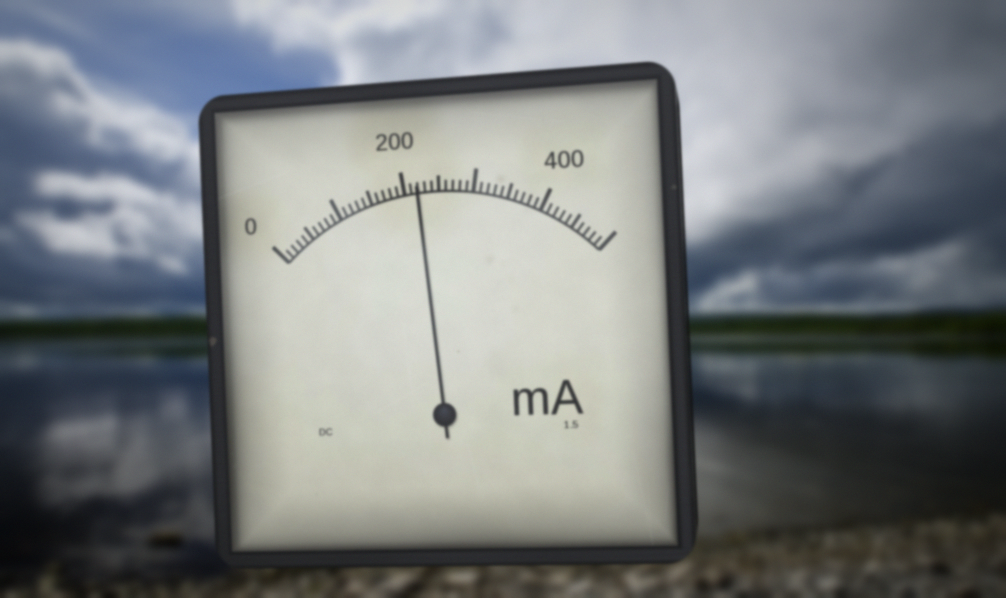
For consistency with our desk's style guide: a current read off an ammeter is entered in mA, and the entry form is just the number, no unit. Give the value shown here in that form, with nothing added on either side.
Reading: 220
